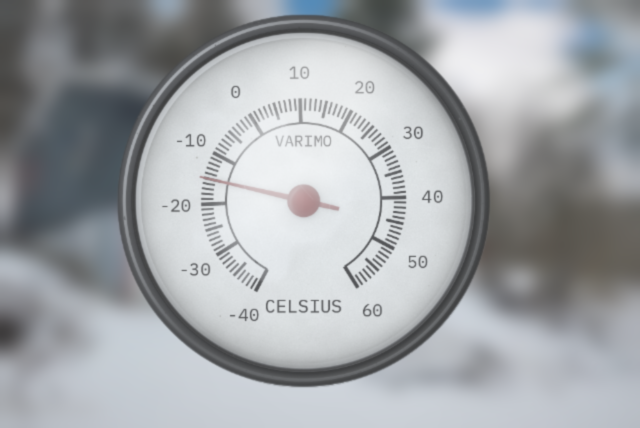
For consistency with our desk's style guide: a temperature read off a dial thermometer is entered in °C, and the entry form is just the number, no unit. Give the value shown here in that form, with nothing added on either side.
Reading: -15
